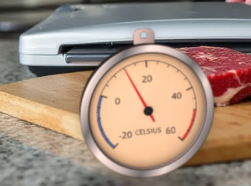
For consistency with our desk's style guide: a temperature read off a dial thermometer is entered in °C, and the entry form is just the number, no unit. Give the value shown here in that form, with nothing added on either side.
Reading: 12
